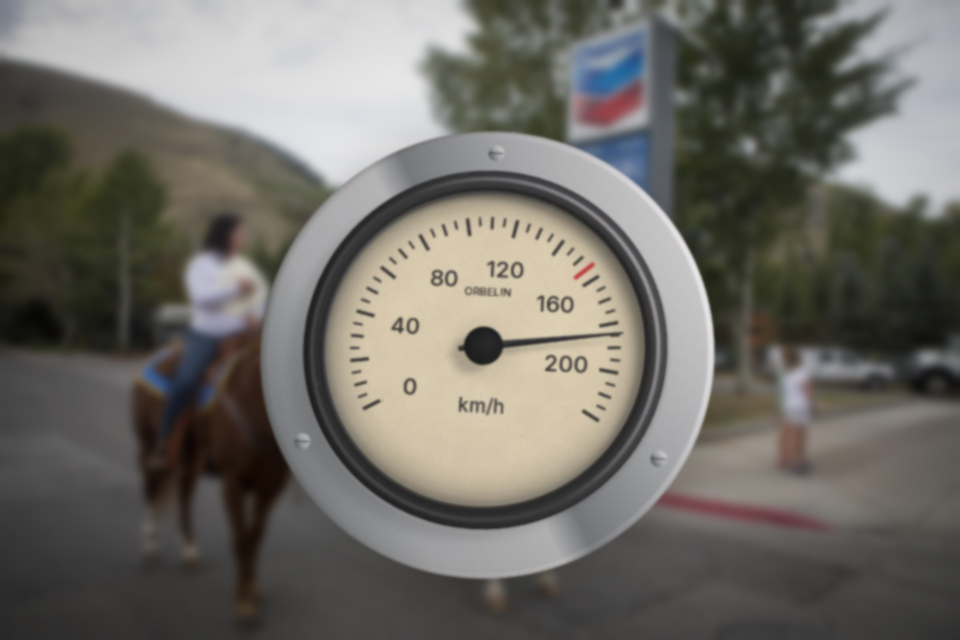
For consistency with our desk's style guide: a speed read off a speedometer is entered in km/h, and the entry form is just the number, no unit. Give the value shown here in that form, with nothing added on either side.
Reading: 185
